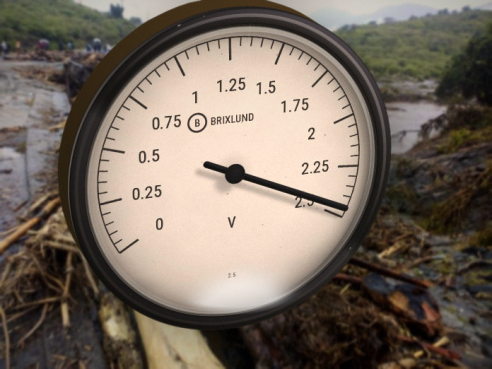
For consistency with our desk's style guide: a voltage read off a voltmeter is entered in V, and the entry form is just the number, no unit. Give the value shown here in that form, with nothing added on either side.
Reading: 2.45
